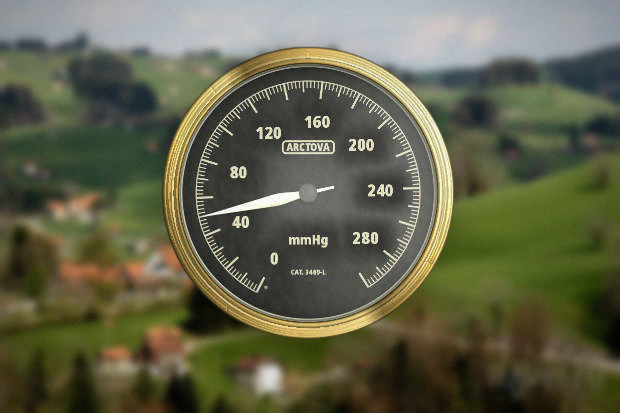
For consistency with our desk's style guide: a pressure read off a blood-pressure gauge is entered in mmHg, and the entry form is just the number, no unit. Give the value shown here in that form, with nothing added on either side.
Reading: 50
